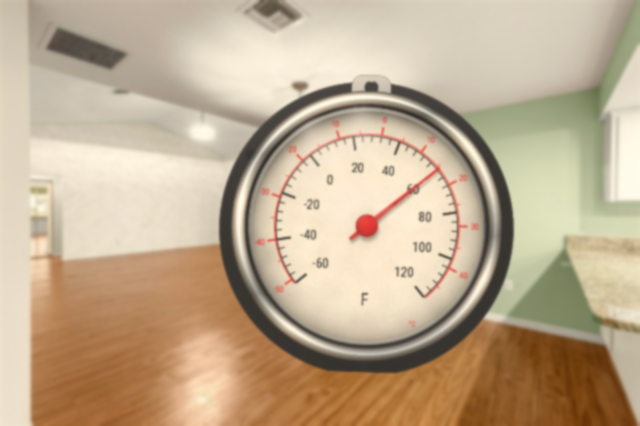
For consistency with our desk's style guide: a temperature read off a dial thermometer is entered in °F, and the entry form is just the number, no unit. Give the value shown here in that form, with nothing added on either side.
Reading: 60
